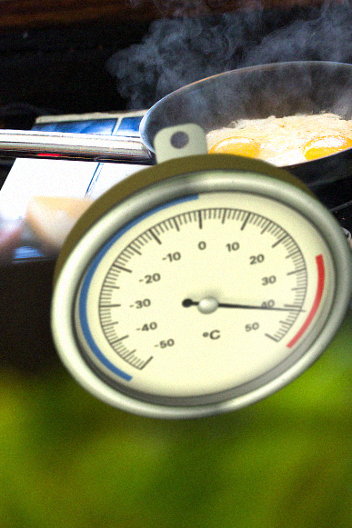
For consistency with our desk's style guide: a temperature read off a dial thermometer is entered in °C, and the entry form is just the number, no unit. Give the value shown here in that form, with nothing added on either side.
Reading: 40
